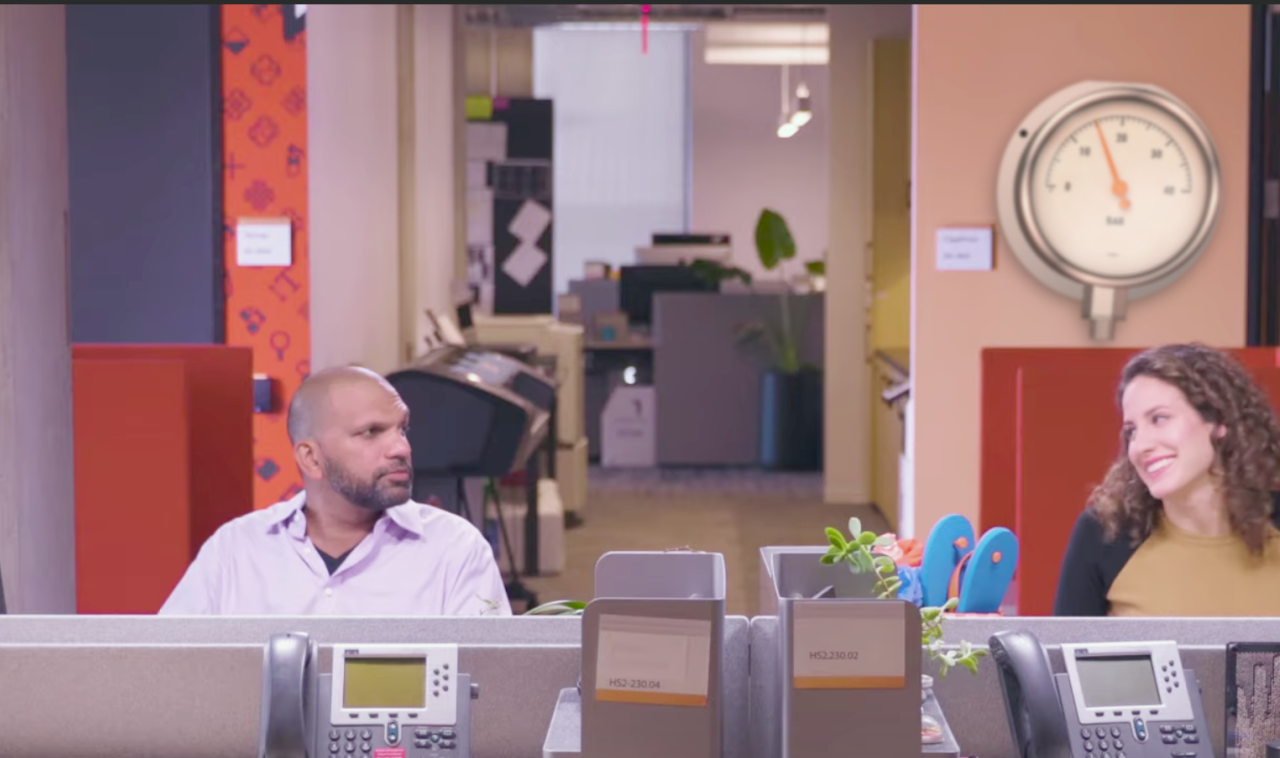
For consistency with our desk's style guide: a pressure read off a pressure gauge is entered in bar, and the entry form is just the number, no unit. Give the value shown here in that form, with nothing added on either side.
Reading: 15
